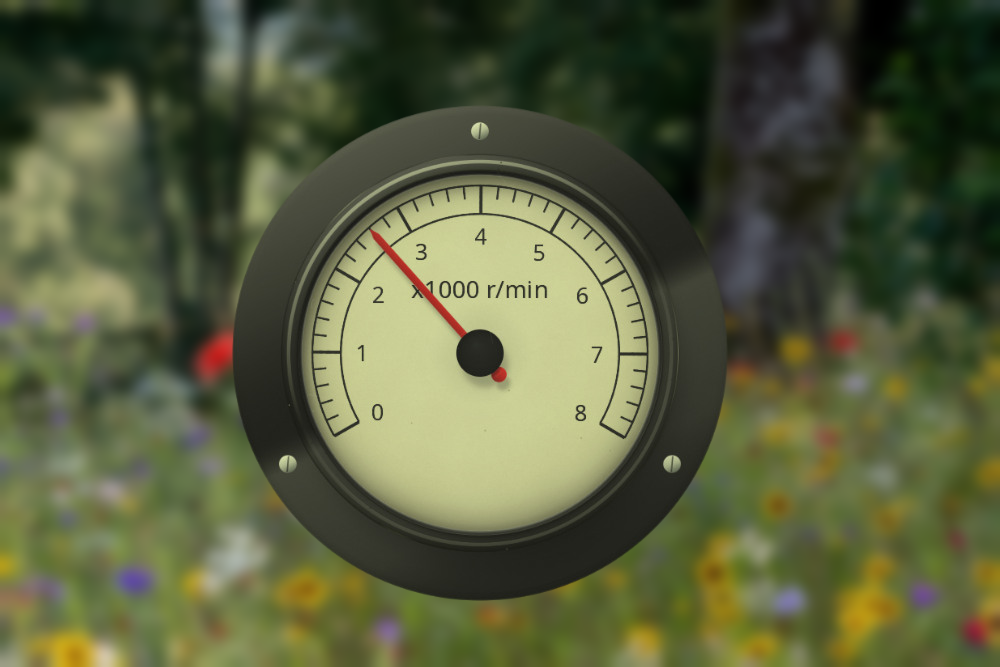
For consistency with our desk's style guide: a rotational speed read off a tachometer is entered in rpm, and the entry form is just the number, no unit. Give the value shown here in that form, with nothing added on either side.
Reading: 2600
